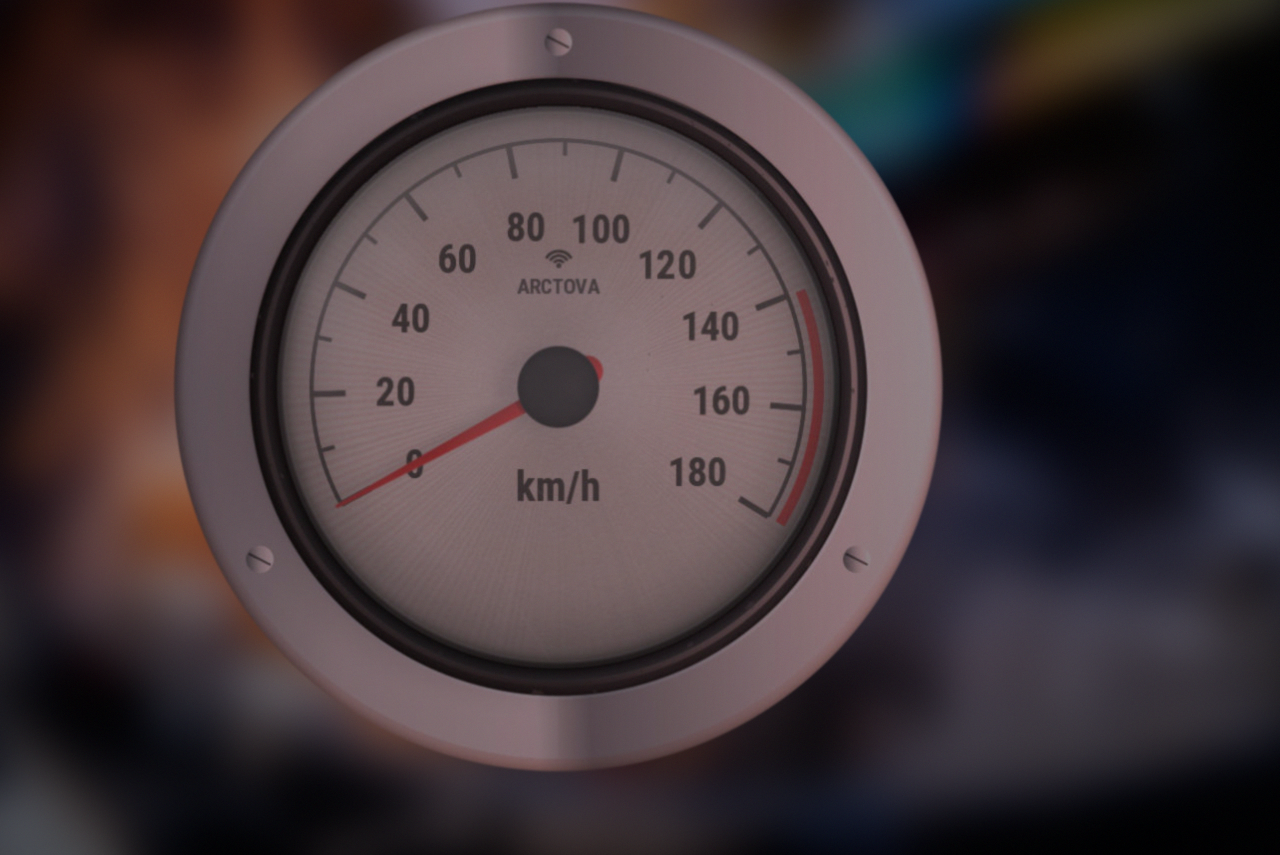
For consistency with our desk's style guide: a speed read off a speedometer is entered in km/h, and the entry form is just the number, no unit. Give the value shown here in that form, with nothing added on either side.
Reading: 0
